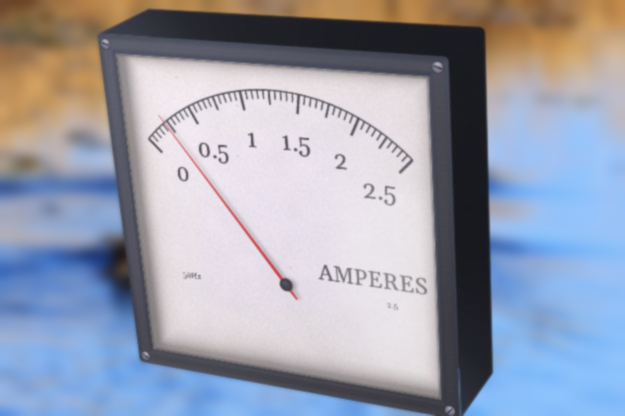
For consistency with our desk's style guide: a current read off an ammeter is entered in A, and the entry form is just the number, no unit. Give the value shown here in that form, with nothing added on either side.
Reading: 0.25
